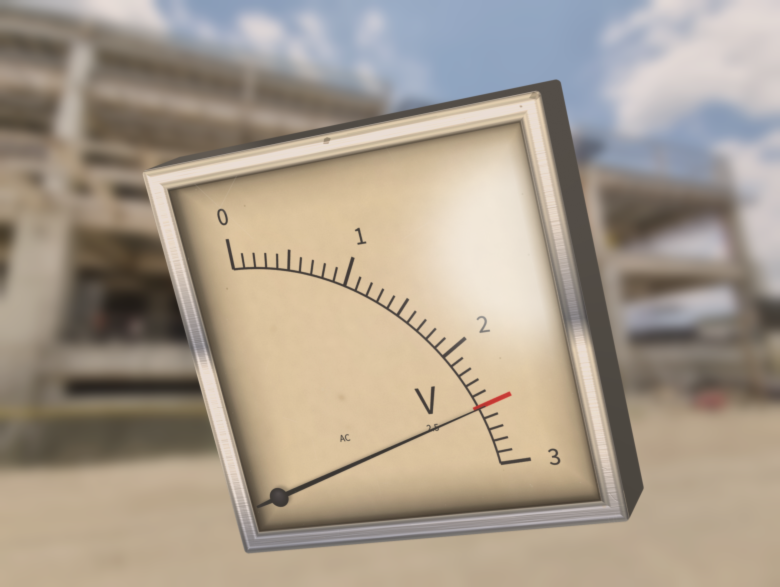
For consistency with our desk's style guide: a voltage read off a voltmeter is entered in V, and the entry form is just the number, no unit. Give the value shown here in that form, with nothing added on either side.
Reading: 2.5
